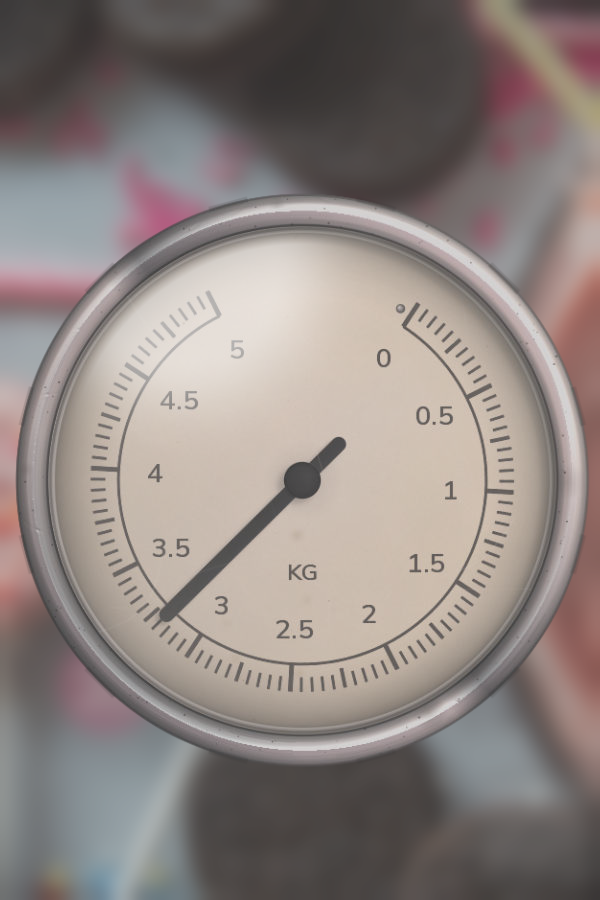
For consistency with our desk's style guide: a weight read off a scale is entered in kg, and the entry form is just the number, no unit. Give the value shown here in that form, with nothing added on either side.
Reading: 3.2
